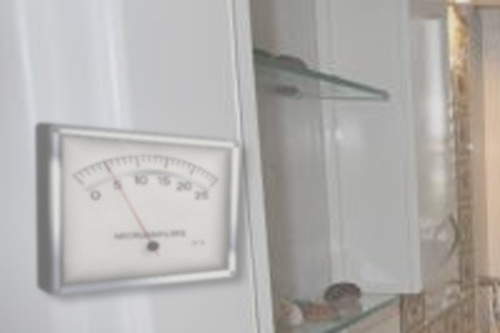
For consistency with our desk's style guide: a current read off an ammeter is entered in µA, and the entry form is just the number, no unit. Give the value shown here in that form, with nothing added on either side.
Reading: 5
